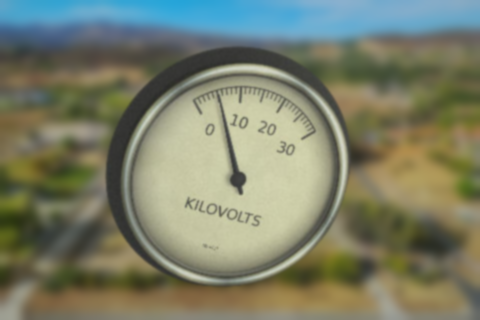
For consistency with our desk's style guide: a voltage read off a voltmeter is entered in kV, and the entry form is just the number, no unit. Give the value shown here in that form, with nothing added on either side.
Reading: 5
